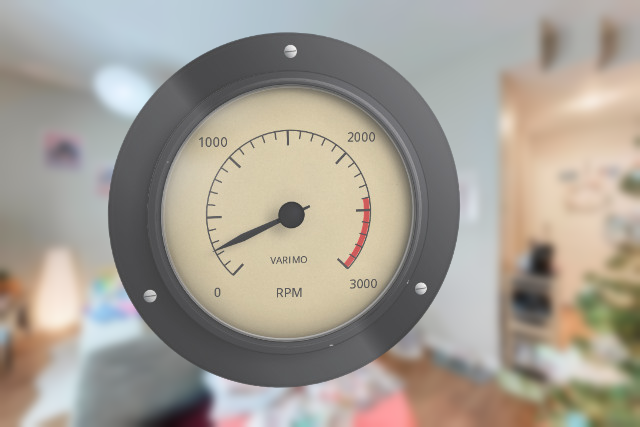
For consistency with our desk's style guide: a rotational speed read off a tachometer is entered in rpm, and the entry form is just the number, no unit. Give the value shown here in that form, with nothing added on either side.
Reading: 250
